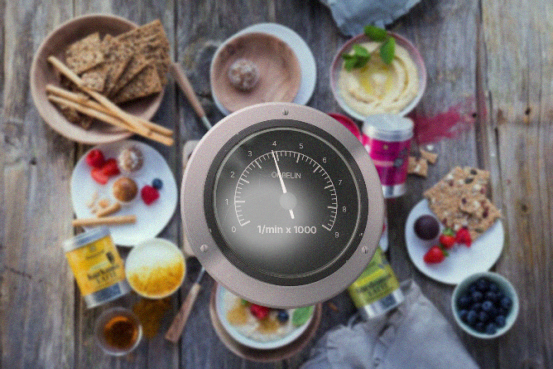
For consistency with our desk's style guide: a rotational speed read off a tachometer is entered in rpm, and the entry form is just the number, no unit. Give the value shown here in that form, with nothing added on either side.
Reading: 3800
